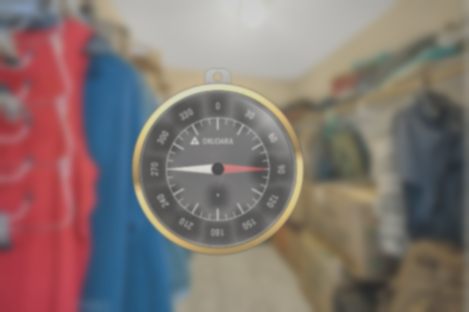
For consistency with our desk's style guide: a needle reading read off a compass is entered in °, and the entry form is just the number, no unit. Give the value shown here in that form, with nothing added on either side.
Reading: 90
